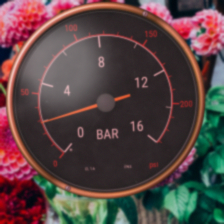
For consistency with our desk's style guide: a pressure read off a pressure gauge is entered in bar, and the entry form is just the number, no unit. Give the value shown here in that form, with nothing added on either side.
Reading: 2
